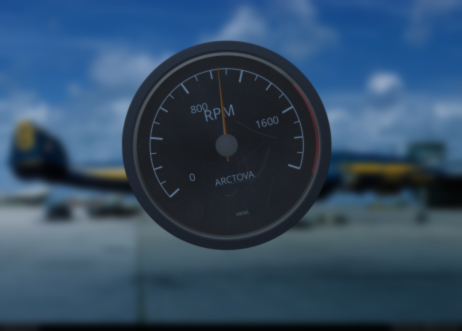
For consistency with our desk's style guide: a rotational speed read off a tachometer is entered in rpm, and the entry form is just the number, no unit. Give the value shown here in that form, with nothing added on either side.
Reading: 1050
